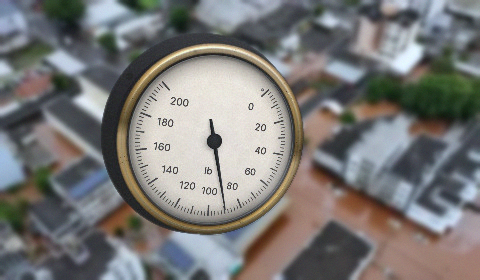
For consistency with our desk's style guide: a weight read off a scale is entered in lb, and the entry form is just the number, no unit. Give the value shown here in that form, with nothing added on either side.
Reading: 90
